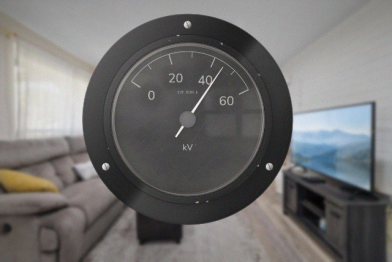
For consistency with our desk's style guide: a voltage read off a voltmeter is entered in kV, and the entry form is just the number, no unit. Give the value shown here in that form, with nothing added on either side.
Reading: 45
